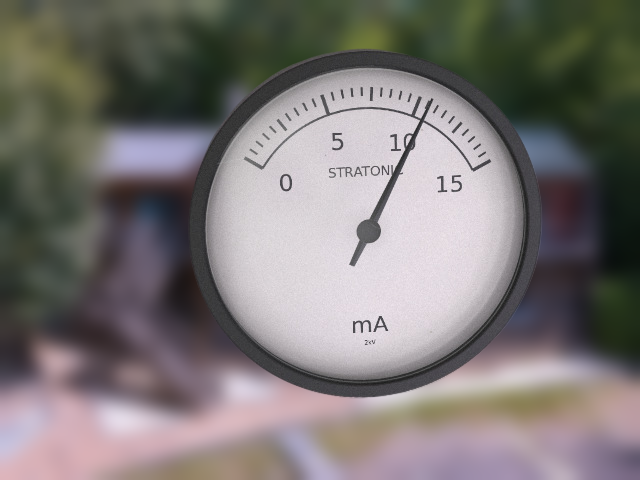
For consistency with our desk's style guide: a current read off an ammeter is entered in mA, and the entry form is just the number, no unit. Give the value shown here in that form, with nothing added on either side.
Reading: 10.5
